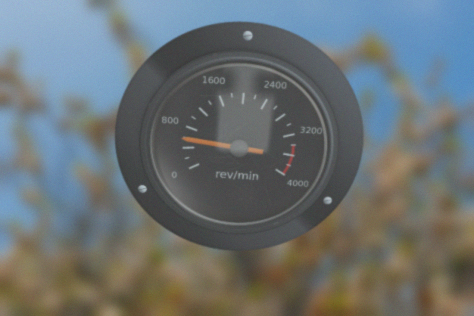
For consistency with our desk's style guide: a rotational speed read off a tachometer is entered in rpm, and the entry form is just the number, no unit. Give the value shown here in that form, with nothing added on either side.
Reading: 600
